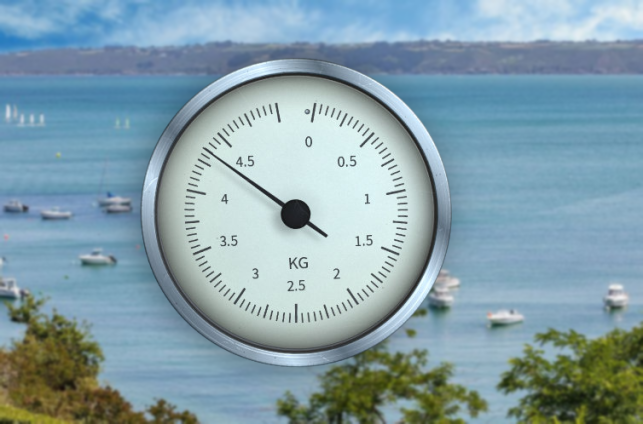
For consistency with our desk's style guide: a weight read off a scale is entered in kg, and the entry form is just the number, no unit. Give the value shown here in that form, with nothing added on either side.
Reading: 4.35
